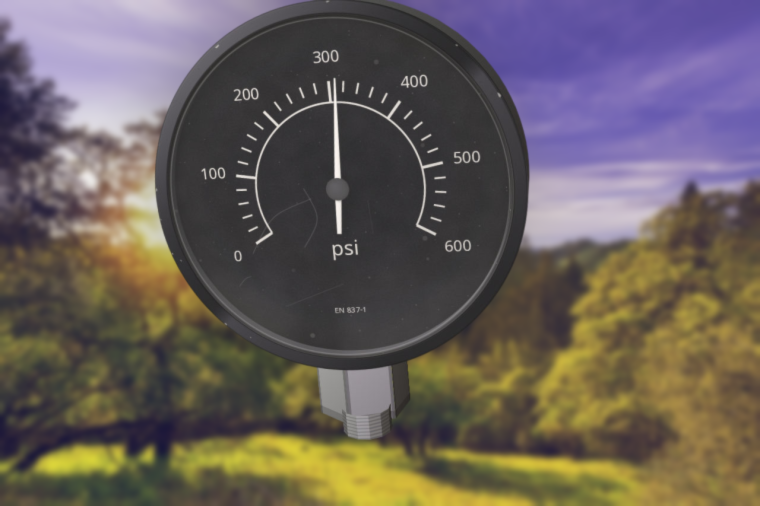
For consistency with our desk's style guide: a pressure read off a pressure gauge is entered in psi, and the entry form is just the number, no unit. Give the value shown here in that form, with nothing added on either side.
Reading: 310
